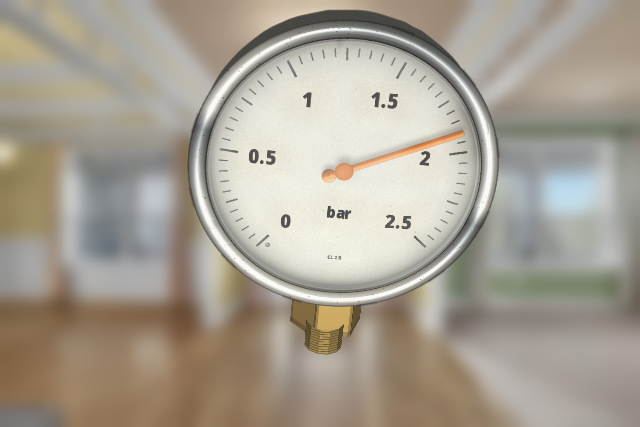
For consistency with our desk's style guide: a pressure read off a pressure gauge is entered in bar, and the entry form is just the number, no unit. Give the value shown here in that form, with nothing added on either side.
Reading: 1.9
